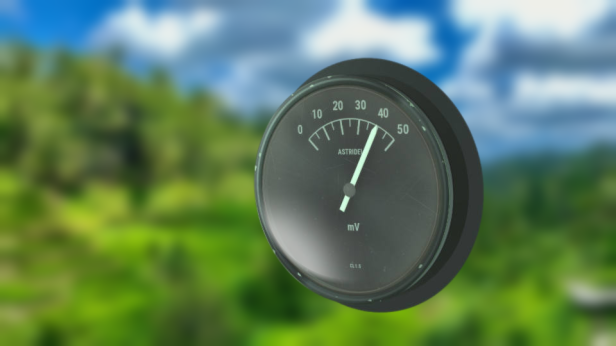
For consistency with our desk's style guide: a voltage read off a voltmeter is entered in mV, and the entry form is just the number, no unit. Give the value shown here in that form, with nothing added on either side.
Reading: 40
